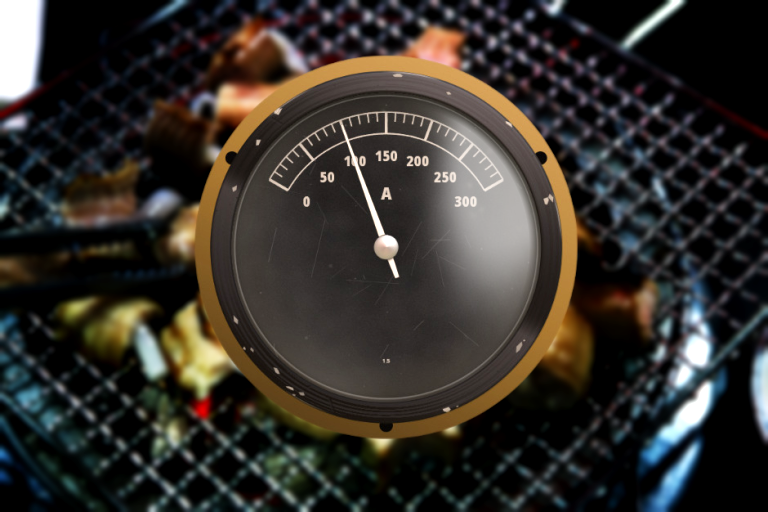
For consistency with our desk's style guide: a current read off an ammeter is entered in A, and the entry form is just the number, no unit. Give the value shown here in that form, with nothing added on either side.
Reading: 100
